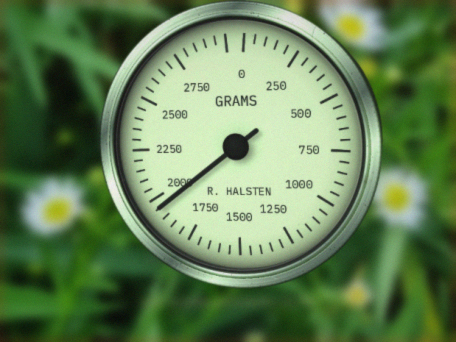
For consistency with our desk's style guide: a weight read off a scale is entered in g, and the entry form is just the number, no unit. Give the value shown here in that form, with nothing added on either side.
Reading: 1950
